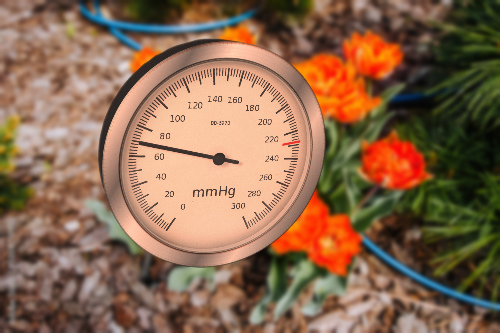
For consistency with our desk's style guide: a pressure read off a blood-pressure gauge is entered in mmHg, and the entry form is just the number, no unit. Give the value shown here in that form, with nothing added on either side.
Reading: 70
